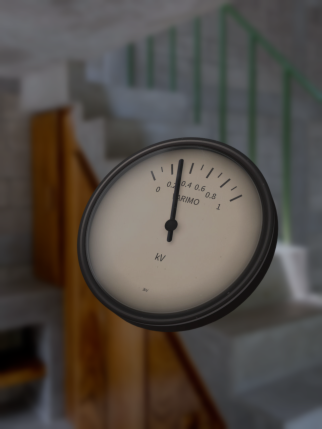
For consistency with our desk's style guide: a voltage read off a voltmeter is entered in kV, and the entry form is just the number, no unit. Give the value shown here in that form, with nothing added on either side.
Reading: 0.3
